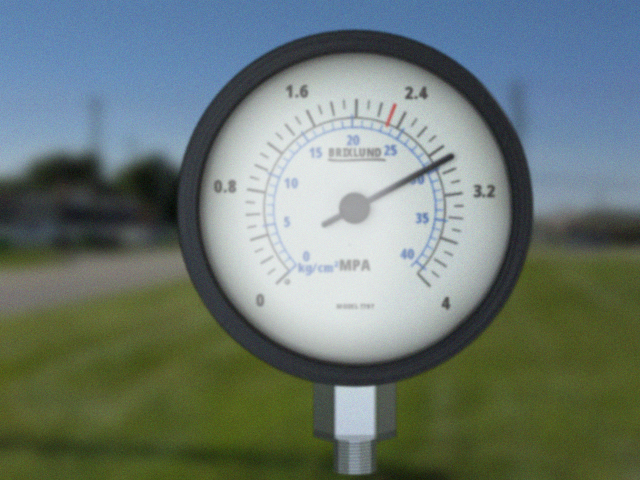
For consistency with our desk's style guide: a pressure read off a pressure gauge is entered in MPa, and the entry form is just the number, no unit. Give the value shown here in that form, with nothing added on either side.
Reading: 2.9
